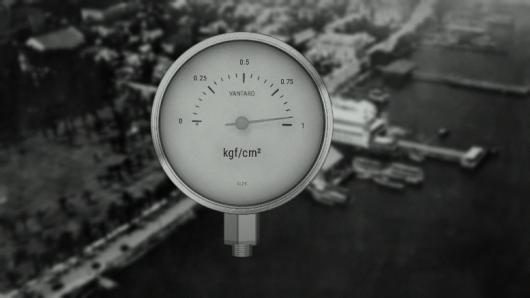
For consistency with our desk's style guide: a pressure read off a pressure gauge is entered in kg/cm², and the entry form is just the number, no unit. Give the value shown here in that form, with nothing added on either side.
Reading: 0.95
